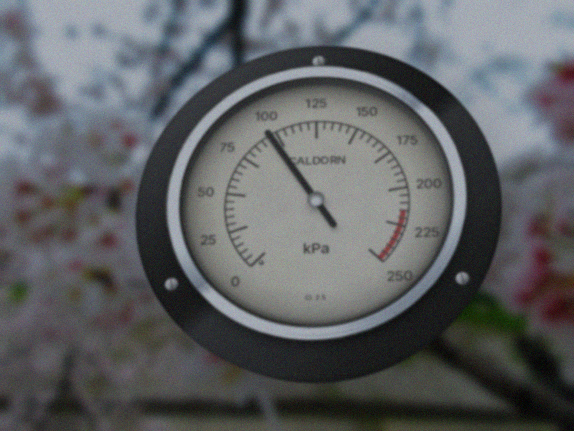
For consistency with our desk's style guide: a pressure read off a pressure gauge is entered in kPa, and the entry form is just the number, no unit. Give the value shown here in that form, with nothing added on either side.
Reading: 95
